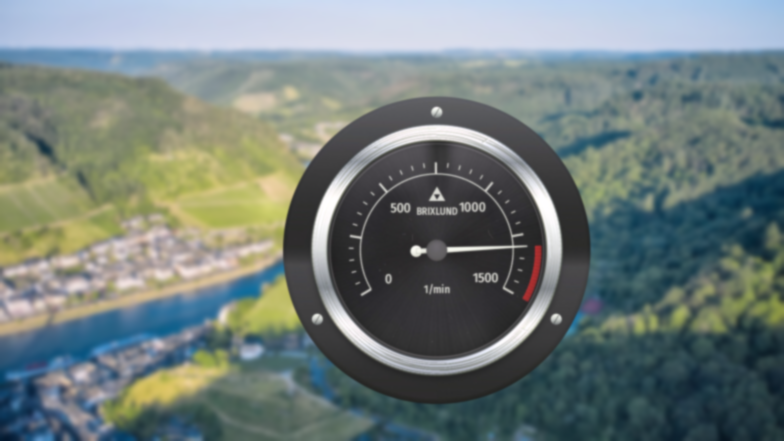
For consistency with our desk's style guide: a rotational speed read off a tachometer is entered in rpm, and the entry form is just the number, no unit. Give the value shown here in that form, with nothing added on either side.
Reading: 1300
